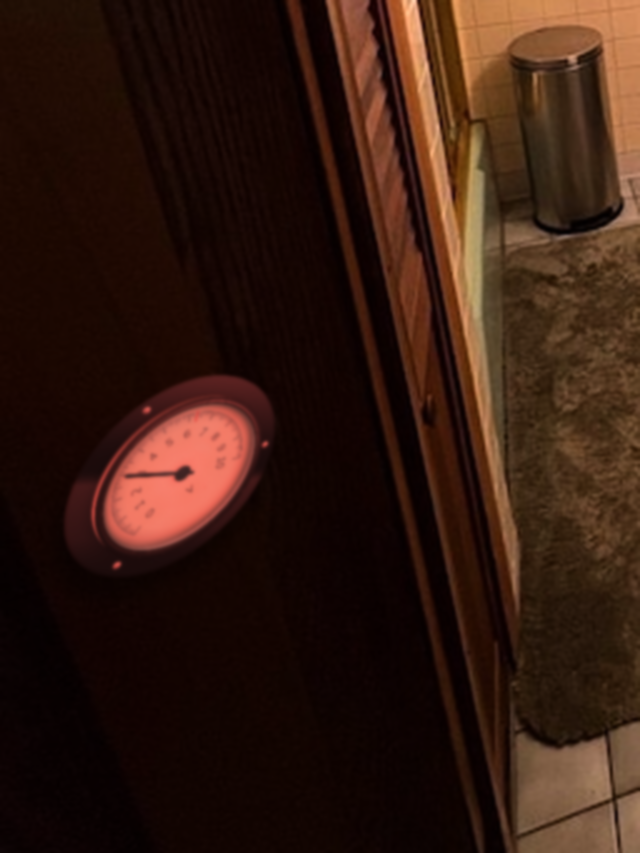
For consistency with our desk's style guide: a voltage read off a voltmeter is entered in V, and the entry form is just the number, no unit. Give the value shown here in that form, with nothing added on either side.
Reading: 3
